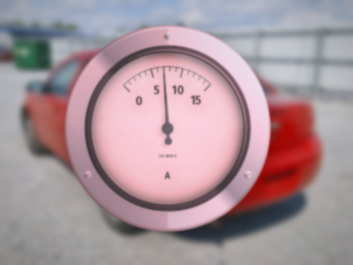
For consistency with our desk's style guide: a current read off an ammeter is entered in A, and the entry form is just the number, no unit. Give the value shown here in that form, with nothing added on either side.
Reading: 7
